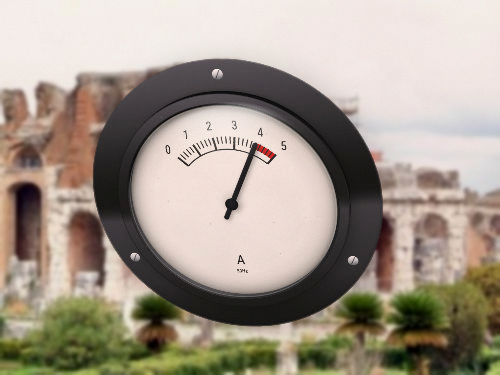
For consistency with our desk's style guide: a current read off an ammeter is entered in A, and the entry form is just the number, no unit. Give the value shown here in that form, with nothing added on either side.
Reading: 4
